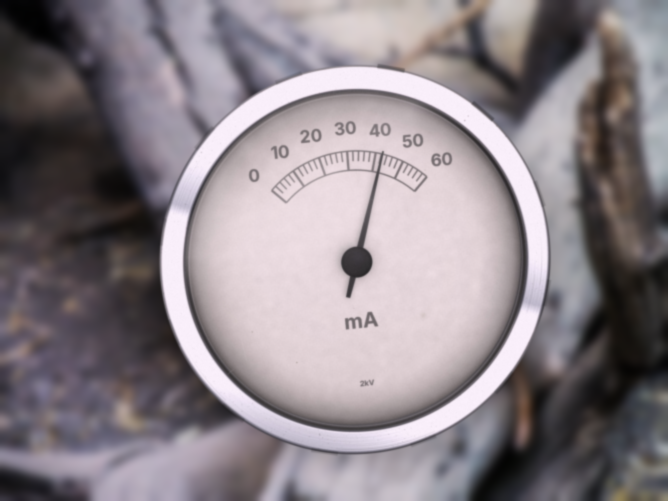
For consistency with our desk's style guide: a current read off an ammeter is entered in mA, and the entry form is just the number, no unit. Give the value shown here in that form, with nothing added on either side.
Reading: 42
